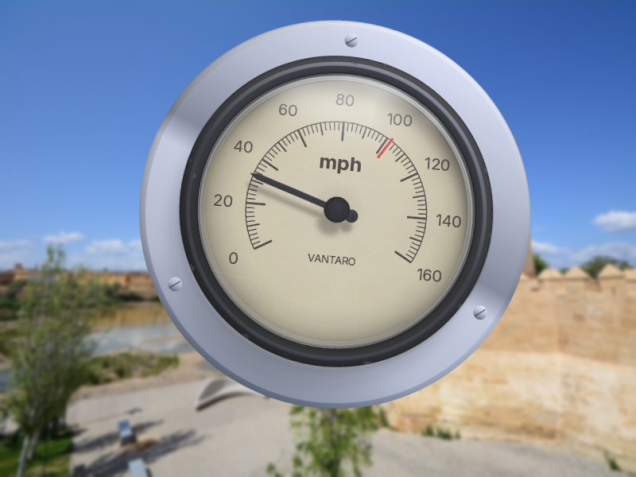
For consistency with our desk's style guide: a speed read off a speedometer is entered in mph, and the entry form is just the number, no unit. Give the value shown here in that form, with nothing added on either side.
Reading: 32
